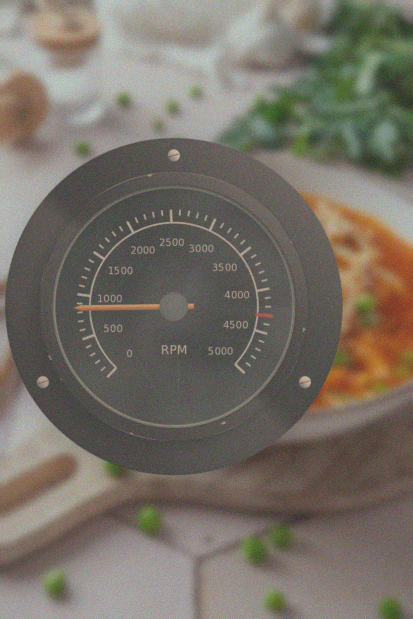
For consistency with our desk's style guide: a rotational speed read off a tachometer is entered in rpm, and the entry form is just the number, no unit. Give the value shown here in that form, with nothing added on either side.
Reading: 850
